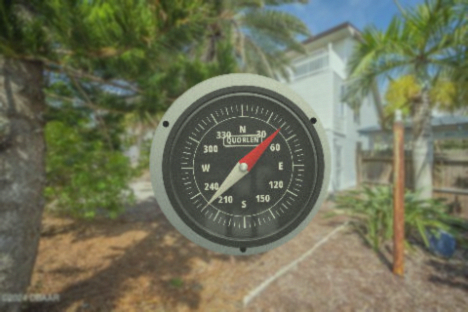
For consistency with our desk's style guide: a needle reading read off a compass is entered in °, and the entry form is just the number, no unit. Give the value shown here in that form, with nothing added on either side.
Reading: 45
